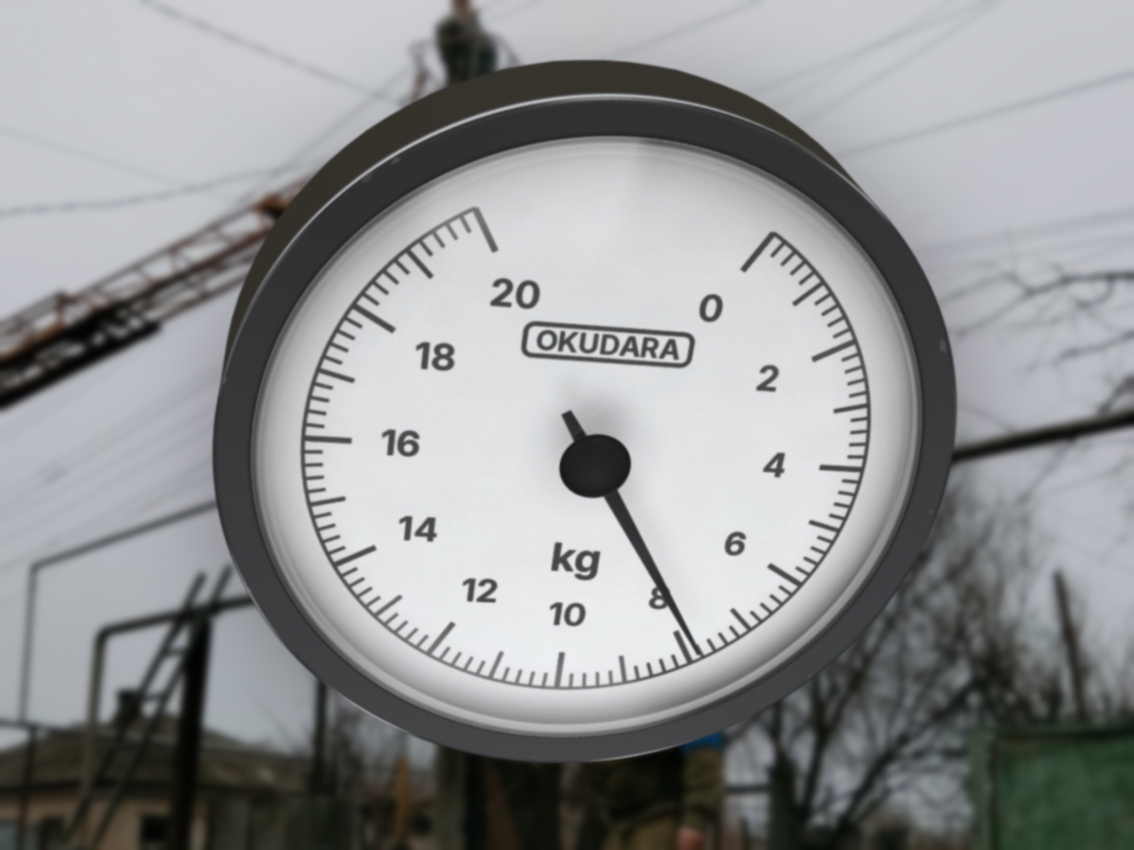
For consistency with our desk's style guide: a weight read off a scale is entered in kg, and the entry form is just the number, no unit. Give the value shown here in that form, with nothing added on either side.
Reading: 7.8
